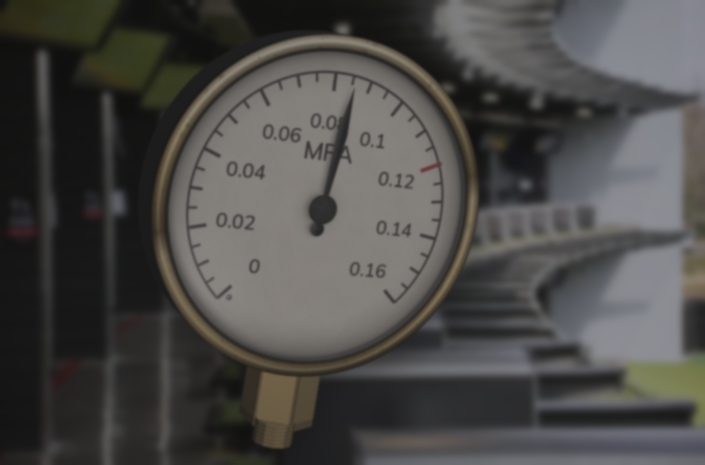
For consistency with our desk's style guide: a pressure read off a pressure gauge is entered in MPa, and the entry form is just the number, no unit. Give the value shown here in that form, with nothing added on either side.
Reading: 0.085
